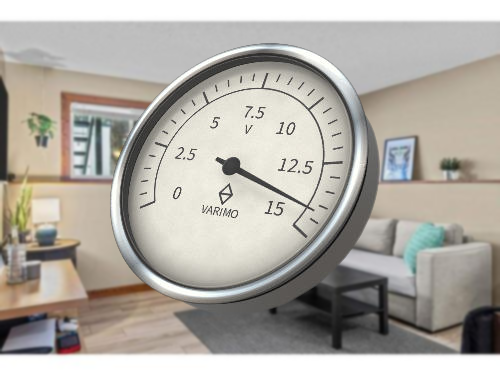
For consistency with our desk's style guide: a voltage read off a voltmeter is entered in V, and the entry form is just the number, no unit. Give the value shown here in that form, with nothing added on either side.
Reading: 14.25
